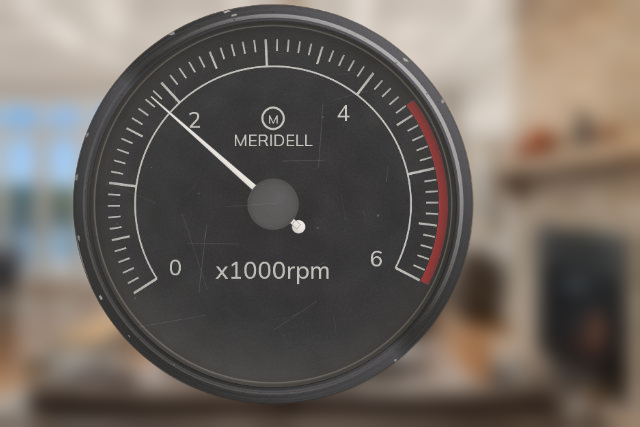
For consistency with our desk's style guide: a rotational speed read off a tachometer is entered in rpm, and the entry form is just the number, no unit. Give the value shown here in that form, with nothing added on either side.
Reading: 1850
